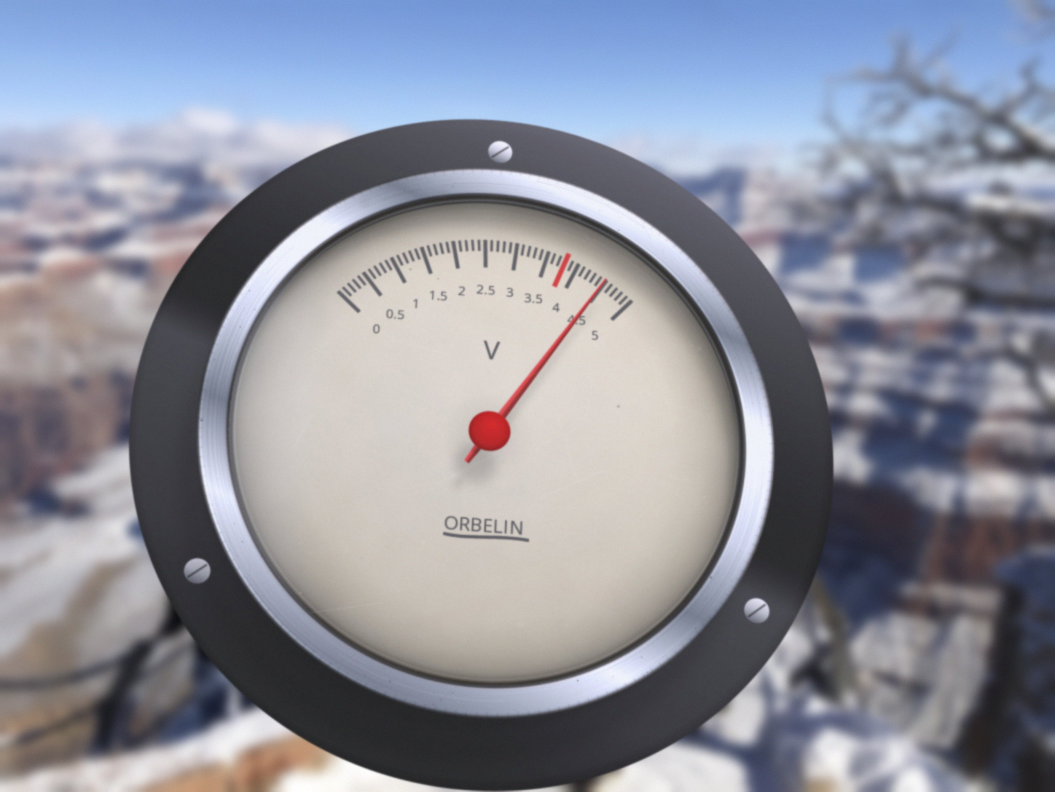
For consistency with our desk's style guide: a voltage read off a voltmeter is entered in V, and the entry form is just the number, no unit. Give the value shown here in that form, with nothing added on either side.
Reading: 4.5
